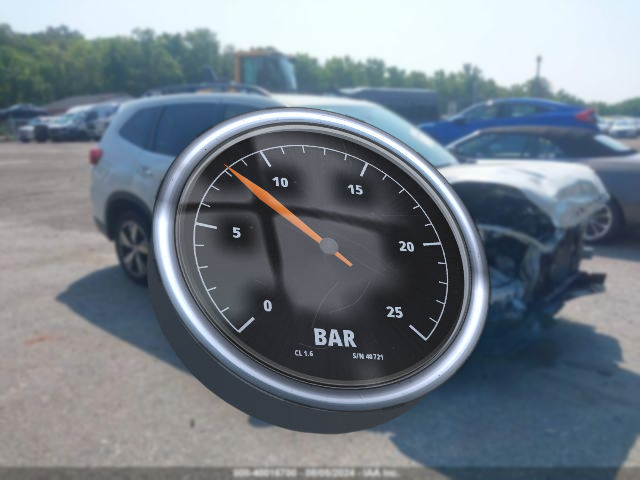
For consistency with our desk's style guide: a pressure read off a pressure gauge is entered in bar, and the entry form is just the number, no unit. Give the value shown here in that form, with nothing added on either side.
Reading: 8
